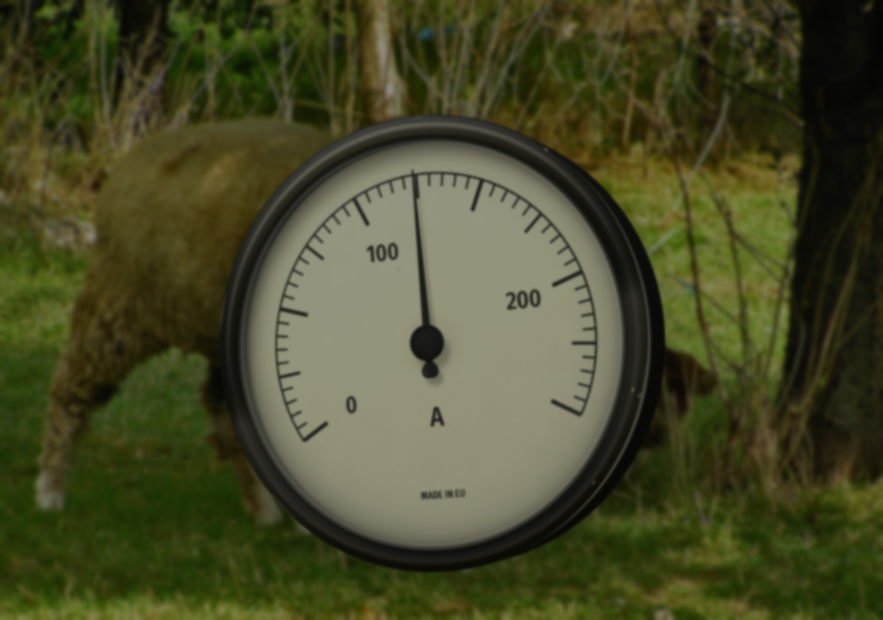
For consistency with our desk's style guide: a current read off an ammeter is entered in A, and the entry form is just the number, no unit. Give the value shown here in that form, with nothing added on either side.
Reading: 125
